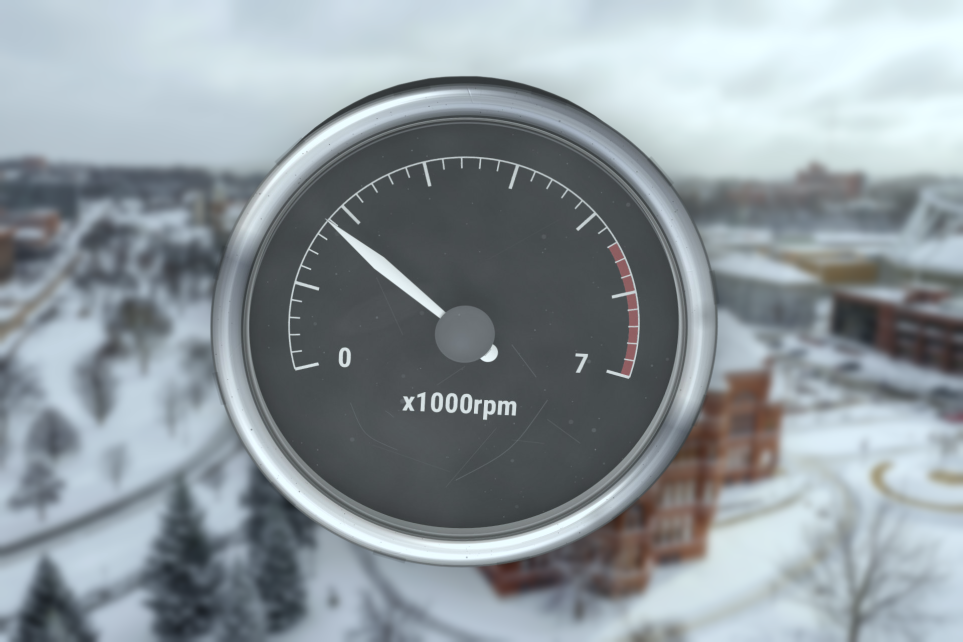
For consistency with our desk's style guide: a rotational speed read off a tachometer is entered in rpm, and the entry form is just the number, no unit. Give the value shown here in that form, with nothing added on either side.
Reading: 1800
